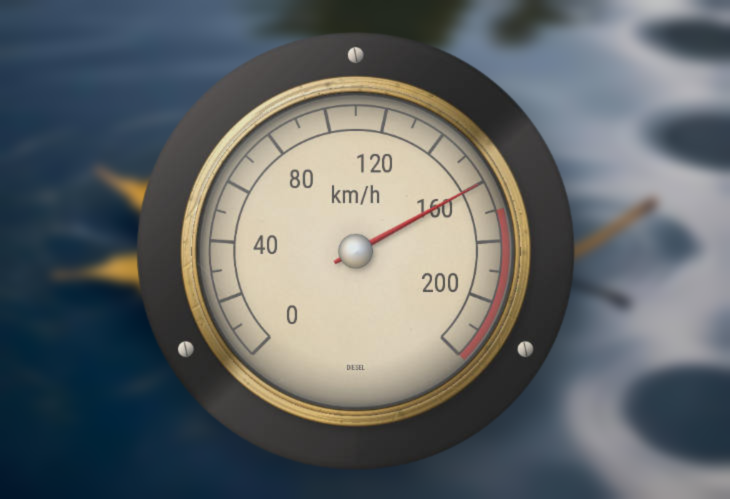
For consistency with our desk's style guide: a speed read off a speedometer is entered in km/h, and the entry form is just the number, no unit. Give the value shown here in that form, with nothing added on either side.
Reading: 160
